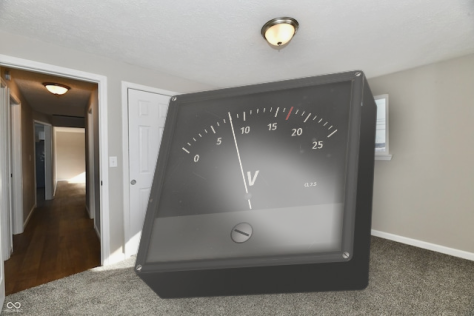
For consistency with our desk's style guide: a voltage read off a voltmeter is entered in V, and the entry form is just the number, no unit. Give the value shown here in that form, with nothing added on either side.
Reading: 8
